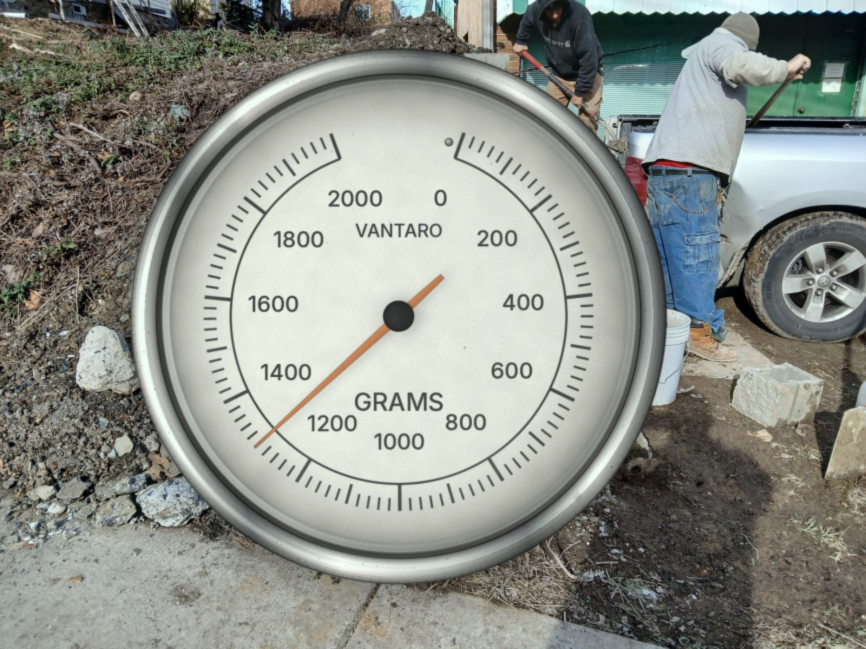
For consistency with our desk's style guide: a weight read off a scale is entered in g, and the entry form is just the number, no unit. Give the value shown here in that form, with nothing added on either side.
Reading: 1300
